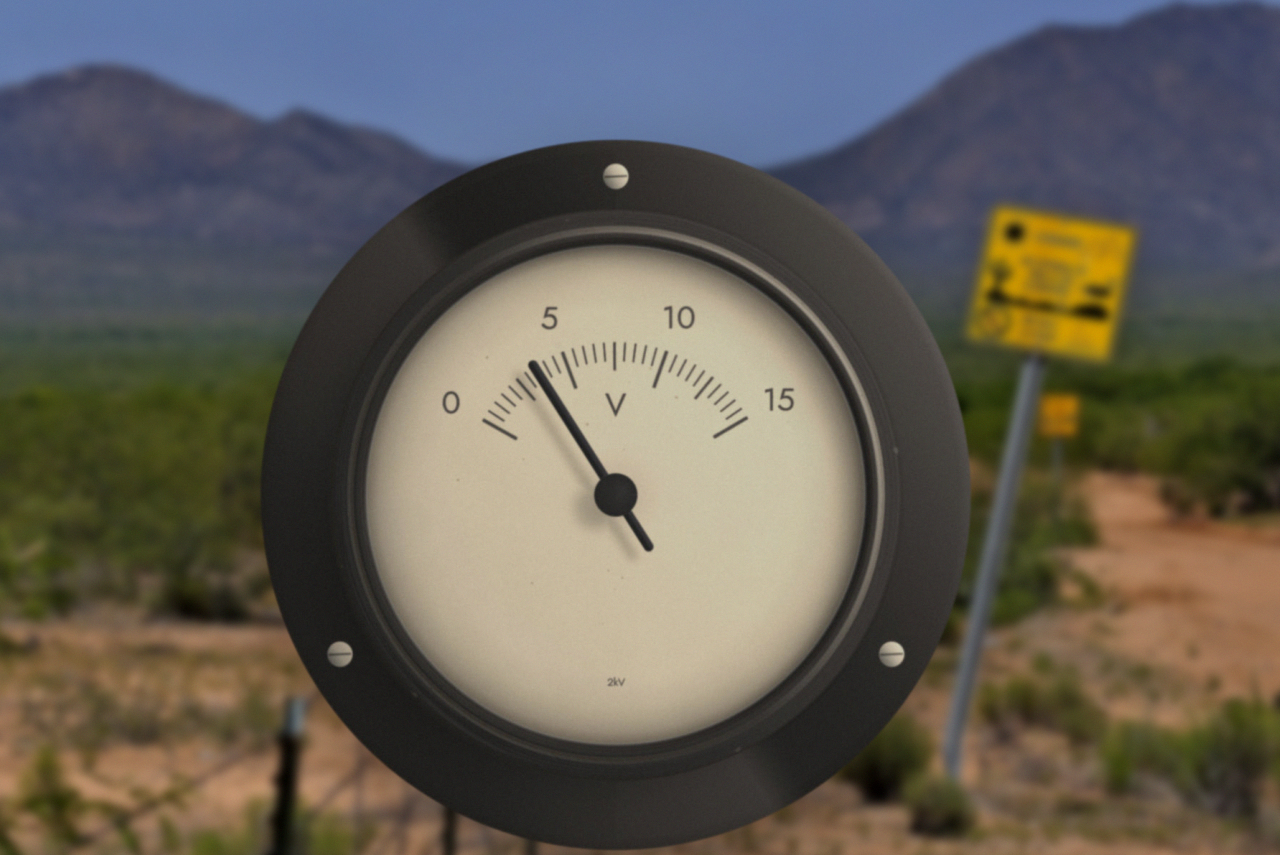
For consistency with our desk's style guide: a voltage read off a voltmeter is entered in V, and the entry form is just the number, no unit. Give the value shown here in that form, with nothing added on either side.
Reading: 3.5
